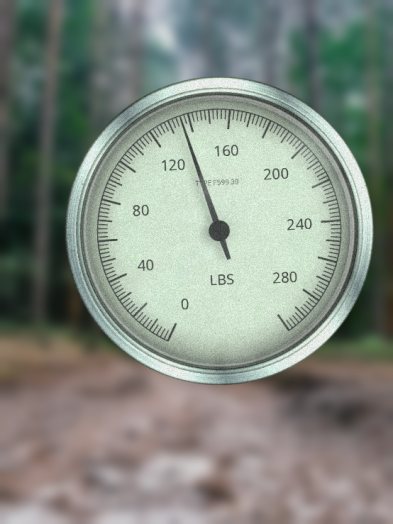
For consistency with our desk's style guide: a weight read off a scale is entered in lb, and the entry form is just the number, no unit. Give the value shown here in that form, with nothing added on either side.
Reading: 136
